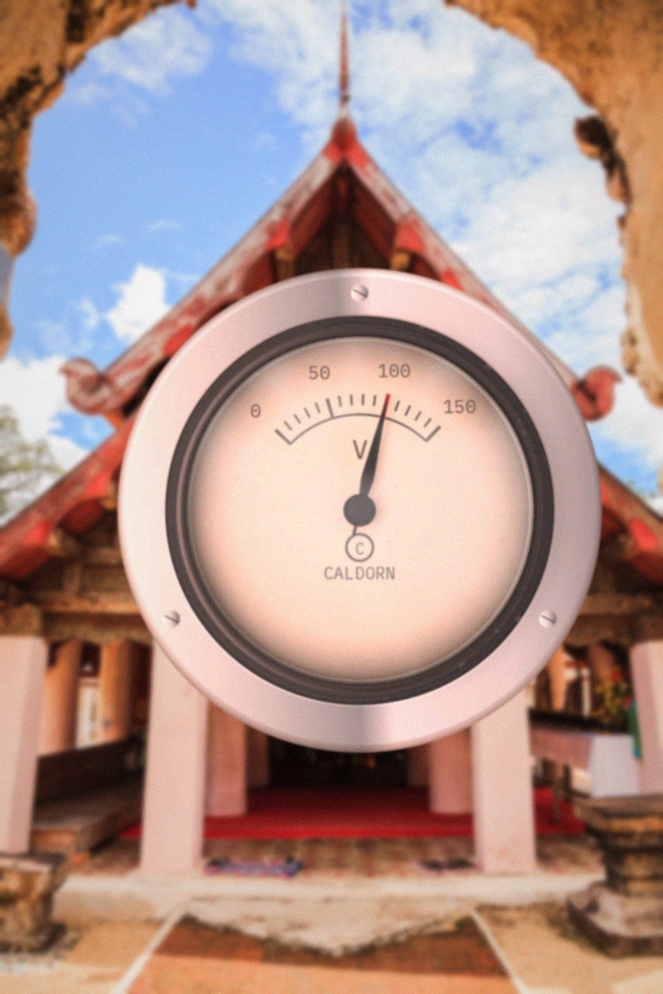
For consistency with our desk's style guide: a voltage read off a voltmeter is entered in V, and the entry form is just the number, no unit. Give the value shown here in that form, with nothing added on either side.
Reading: 100
